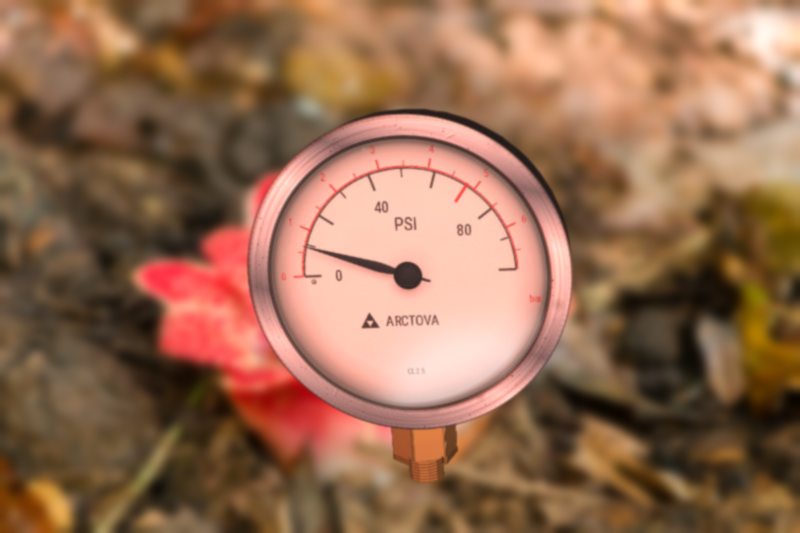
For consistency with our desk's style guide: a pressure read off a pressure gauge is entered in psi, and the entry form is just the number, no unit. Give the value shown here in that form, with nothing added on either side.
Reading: 10
